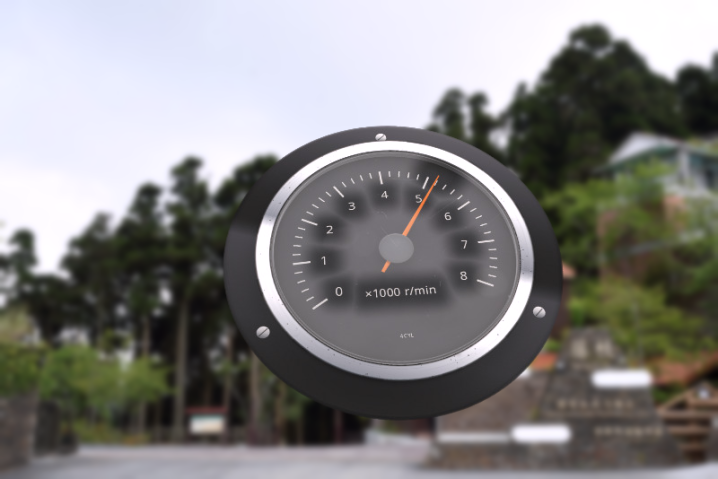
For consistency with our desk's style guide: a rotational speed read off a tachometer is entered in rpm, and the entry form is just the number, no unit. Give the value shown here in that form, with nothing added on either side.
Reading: 5200
